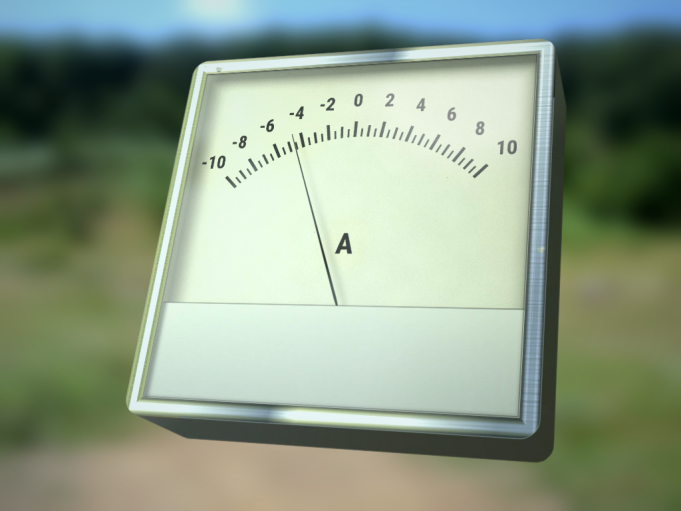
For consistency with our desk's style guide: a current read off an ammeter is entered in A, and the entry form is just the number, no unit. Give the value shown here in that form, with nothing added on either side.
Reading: -4.5
